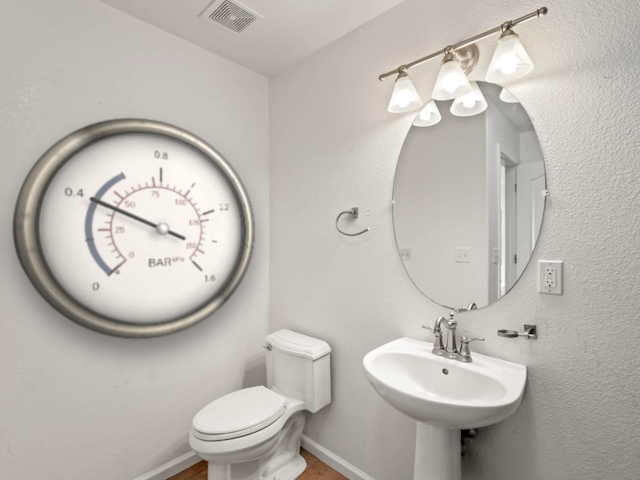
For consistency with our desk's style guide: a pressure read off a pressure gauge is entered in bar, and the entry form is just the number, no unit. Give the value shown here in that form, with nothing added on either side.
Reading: 0.4
